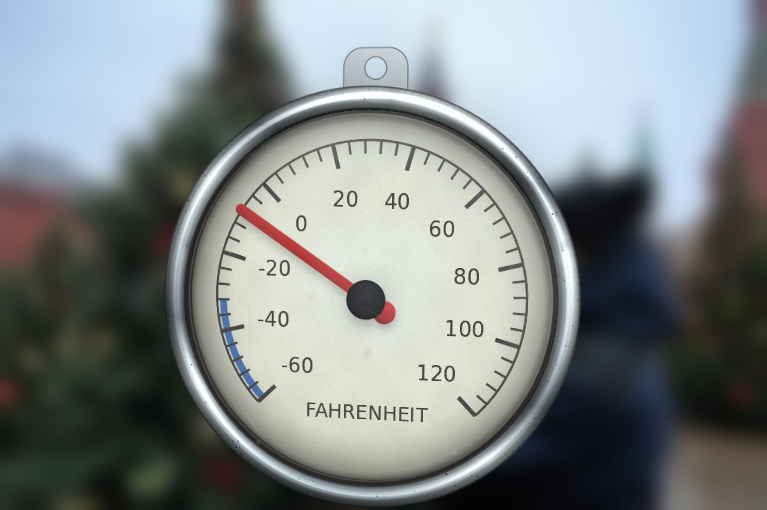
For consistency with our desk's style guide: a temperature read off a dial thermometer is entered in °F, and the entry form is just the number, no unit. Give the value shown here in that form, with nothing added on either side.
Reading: -8
